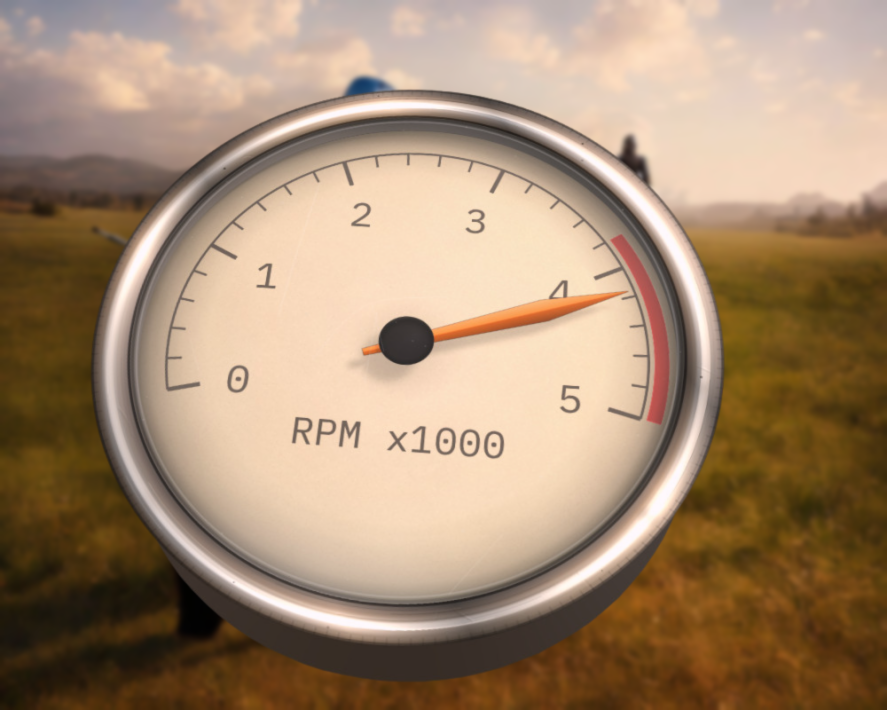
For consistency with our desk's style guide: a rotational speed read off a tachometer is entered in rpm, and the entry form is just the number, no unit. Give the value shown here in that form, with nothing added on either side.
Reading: 4200
